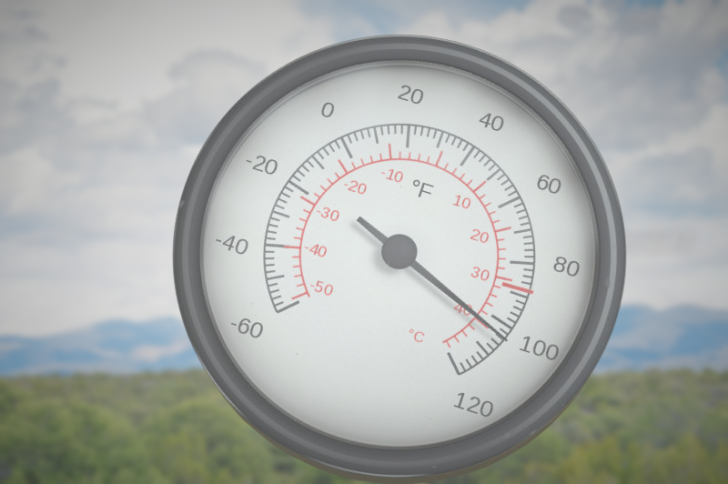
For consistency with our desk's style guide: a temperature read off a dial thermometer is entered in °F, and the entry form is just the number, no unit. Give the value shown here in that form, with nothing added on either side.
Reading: 104
